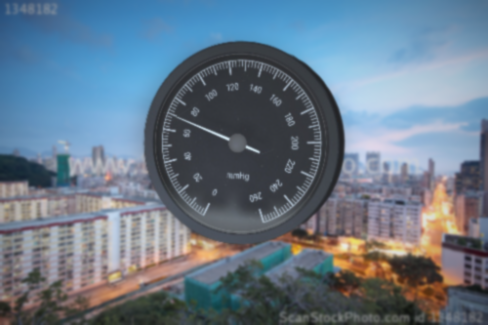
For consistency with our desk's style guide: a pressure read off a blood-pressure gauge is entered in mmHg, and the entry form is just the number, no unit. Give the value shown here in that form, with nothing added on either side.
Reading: 70
